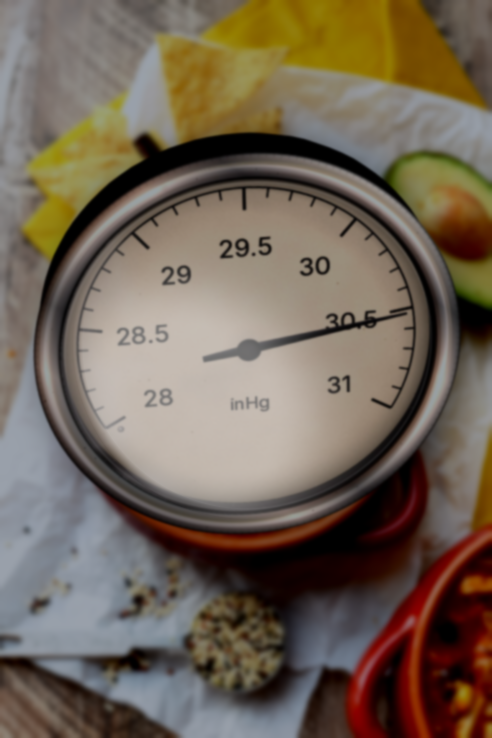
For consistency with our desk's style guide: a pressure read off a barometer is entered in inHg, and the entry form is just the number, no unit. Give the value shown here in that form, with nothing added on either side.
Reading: 30.5
